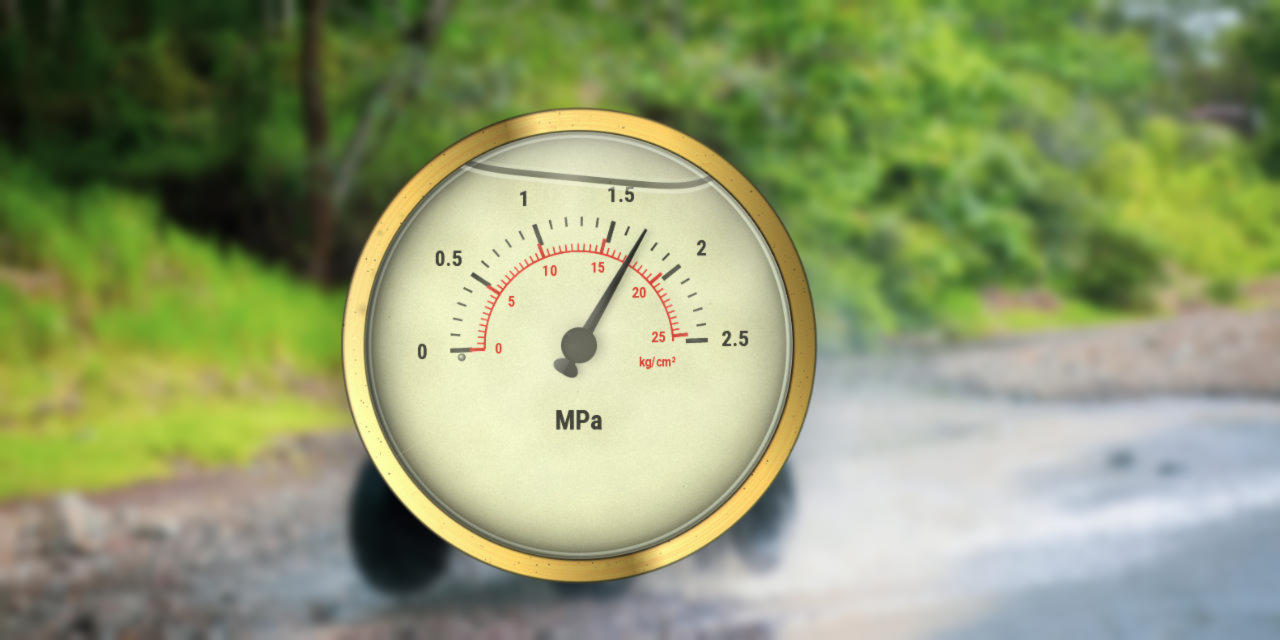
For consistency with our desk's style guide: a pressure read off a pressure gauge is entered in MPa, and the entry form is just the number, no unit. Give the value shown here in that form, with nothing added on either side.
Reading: 1.7
